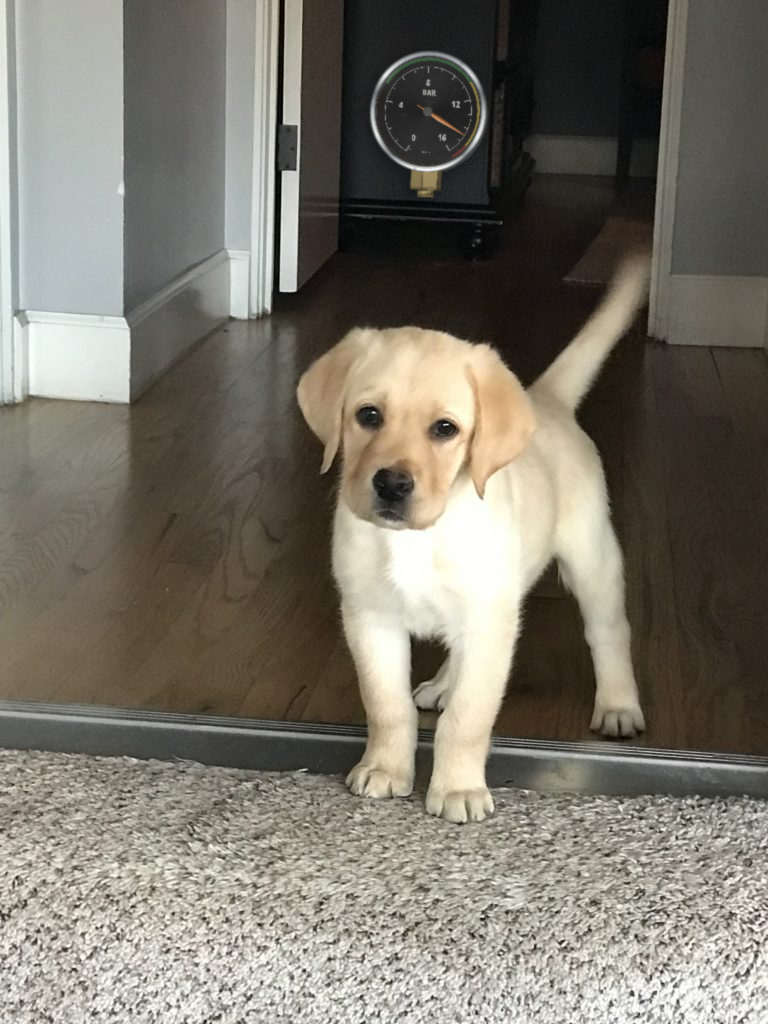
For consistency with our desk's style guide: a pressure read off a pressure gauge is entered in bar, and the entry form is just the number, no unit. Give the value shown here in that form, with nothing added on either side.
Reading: 14.5
